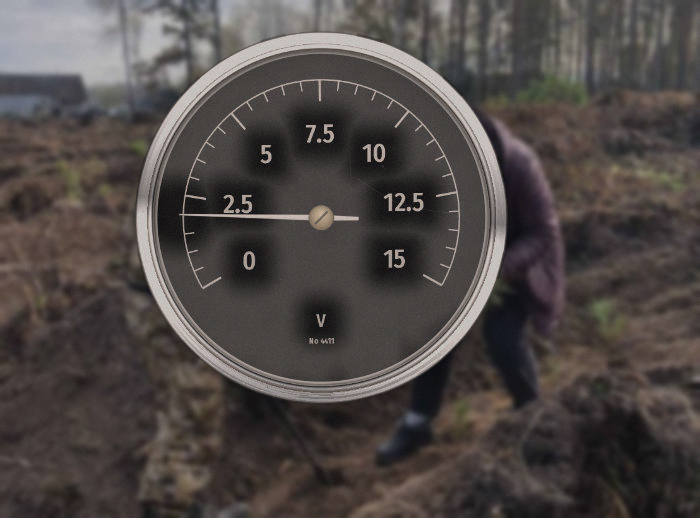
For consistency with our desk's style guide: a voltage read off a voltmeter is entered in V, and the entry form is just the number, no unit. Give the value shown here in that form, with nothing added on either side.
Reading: 2
